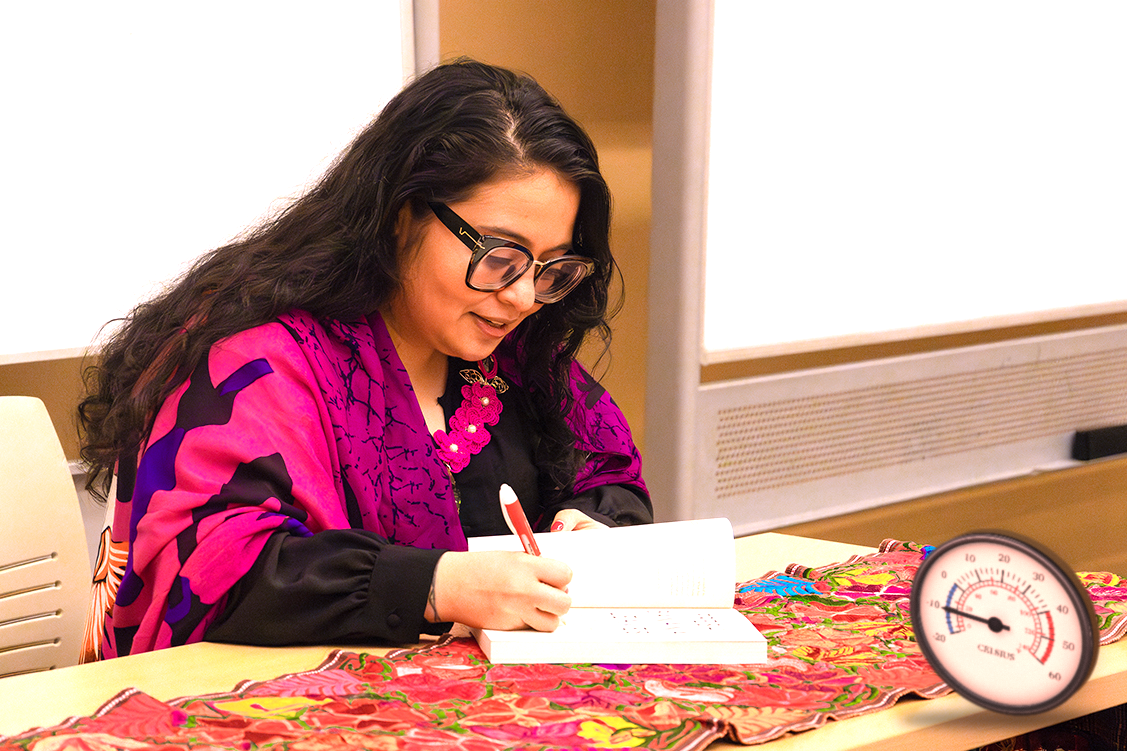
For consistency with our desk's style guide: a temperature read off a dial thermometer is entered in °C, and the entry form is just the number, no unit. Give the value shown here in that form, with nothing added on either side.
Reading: -10
